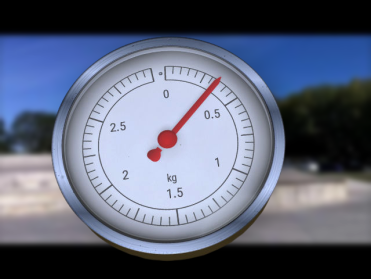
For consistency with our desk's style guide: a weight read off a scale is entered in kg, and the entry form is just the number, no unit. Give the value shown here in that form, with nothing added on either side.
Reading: 0.35
